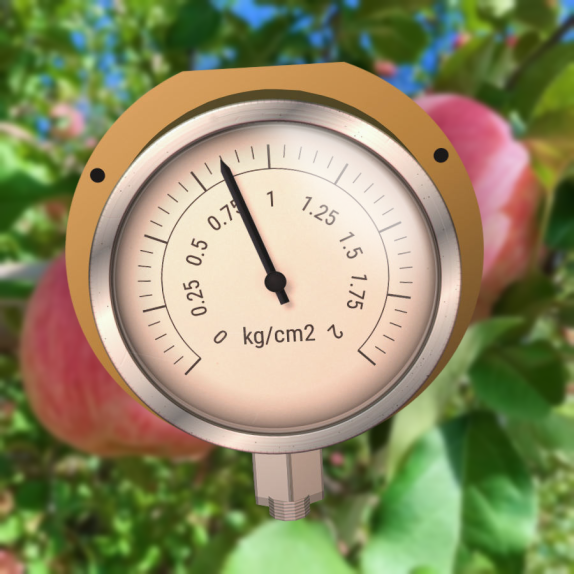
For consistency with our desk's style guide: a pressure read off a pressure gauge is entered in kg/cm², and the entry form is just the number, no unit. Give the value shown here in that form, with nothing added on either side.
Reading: 0.85
